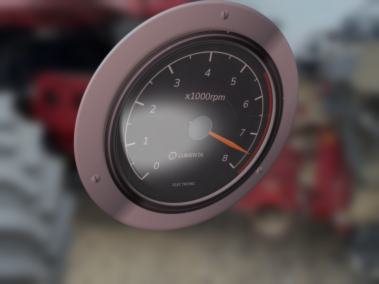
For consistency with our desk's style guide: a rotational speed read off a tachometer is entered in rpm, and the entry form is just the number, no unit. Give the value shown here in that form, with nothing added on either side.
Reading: 7500
